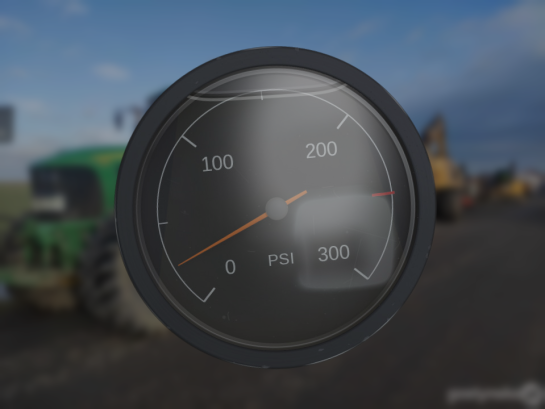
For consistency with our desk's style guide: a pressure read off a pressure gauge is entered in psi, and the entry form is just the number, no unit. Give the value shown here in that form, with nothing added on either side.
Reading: 25
